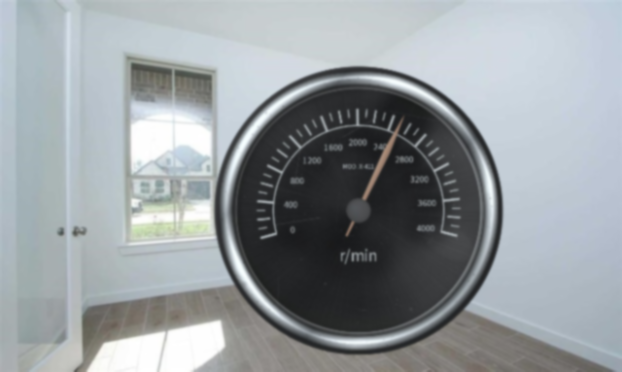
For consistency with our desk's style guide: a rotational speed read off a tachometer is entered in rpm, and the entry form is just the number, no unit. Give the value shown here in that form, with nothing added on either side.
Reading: 2500
